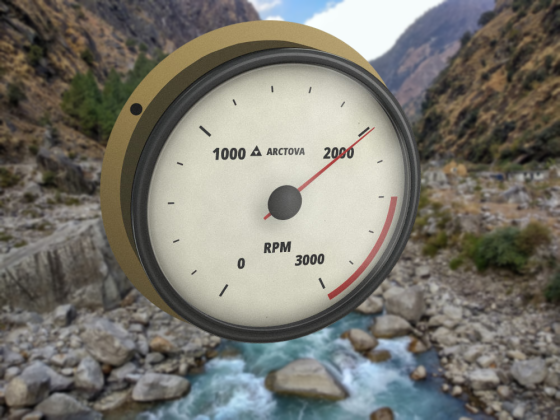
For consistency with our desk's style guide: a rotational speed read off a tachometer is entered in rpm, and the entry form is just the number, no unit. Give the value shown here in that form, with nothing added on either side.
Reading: 2000
